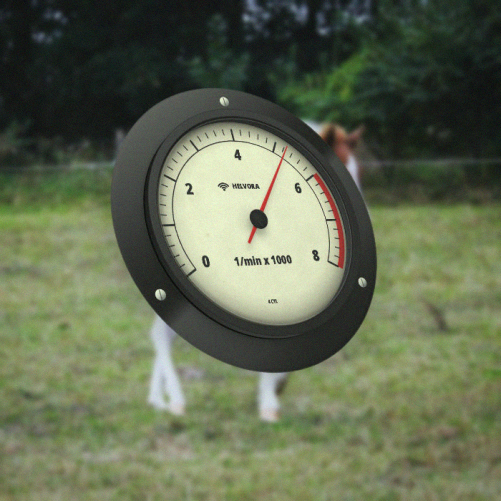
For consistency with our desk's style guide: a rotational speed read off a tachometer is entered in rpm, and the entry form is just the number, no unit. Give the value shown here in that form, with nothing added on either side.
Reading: 5200
